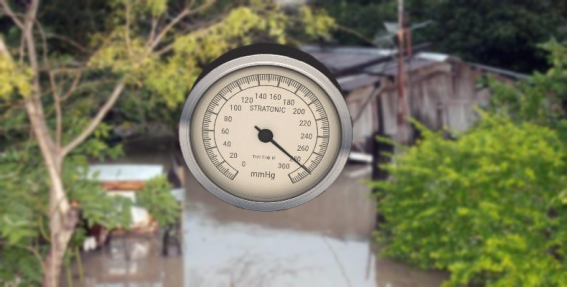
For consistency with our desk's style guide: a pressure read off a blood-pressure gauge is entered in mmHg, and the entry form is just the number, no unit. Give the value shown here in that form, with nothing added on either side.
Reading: 280
